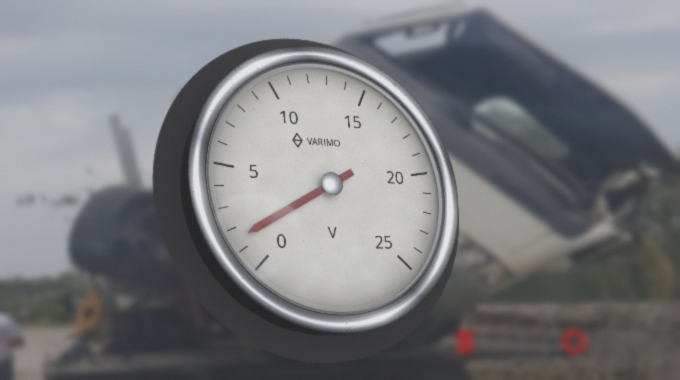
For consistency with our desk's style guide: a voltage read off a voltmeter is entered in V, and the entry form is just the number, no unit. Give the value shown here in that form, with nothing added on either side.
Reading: 1.5
